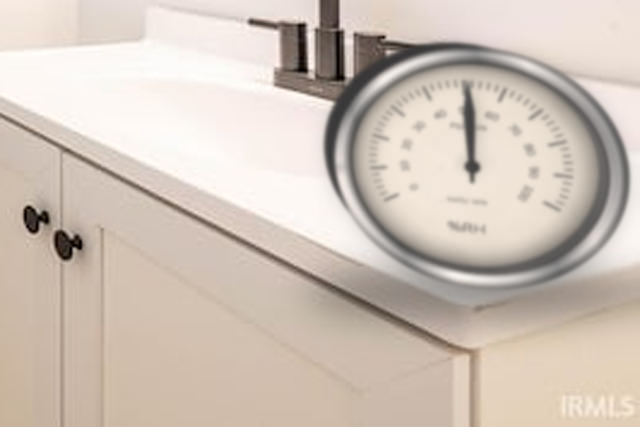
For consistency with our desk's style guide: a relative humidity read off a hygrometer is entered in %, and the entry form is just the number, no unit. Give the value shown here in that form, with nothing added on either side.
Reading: 50
